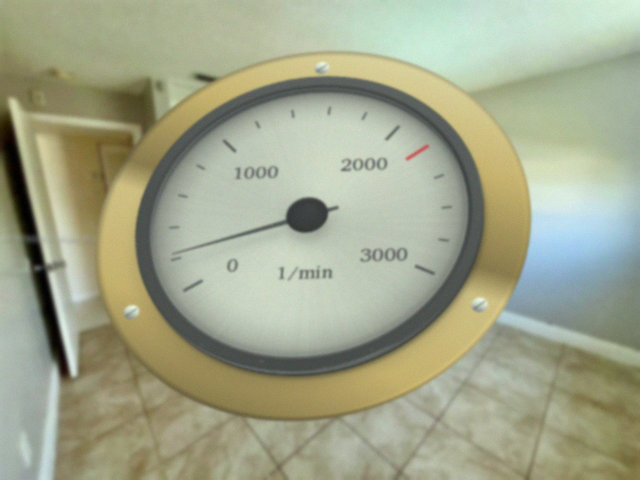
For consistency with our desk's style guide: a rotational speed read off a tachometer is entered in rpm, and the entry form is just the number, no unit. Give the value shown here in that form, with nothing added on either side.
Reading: 200
